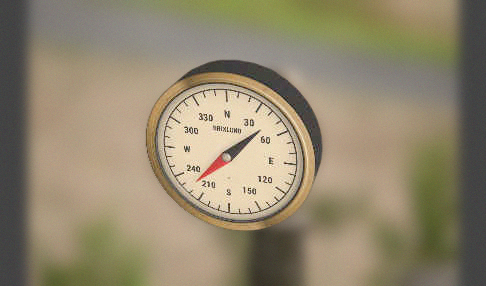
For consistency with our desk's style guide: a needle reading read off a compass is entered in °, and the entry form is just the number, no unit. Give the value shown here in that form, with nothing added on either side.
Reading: 225
